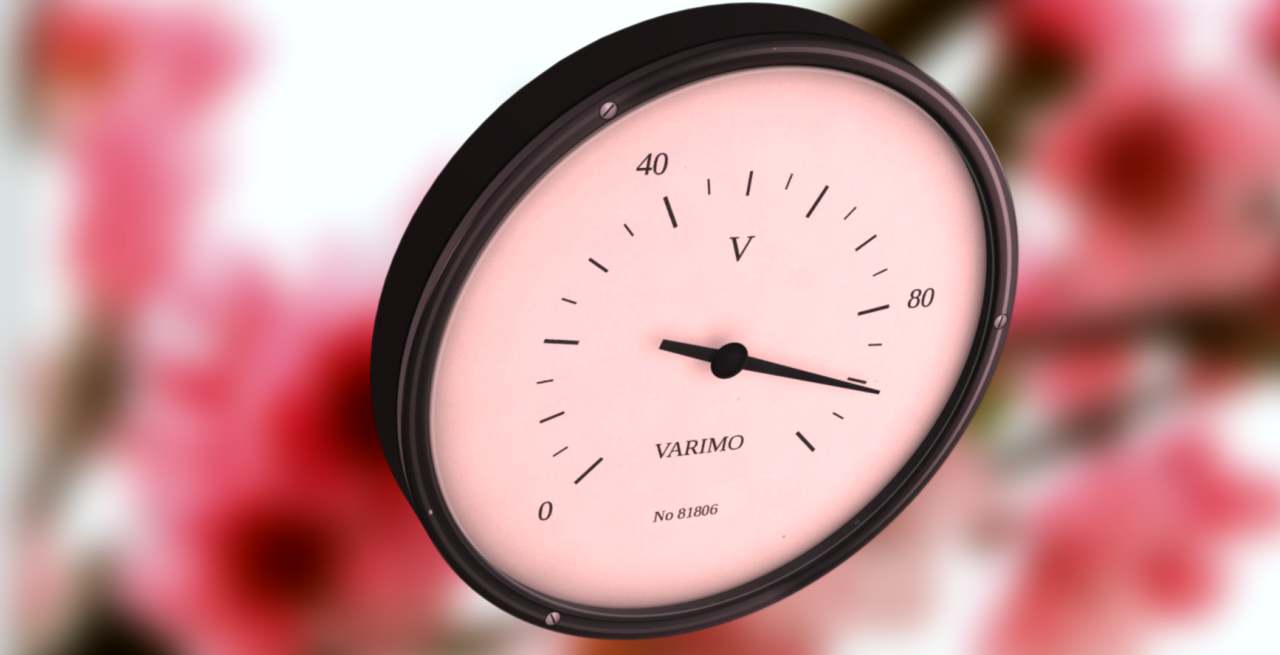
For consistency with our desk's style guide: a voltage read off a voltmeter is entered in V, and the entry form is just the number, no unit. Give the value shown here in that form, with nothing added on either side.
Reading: 90
